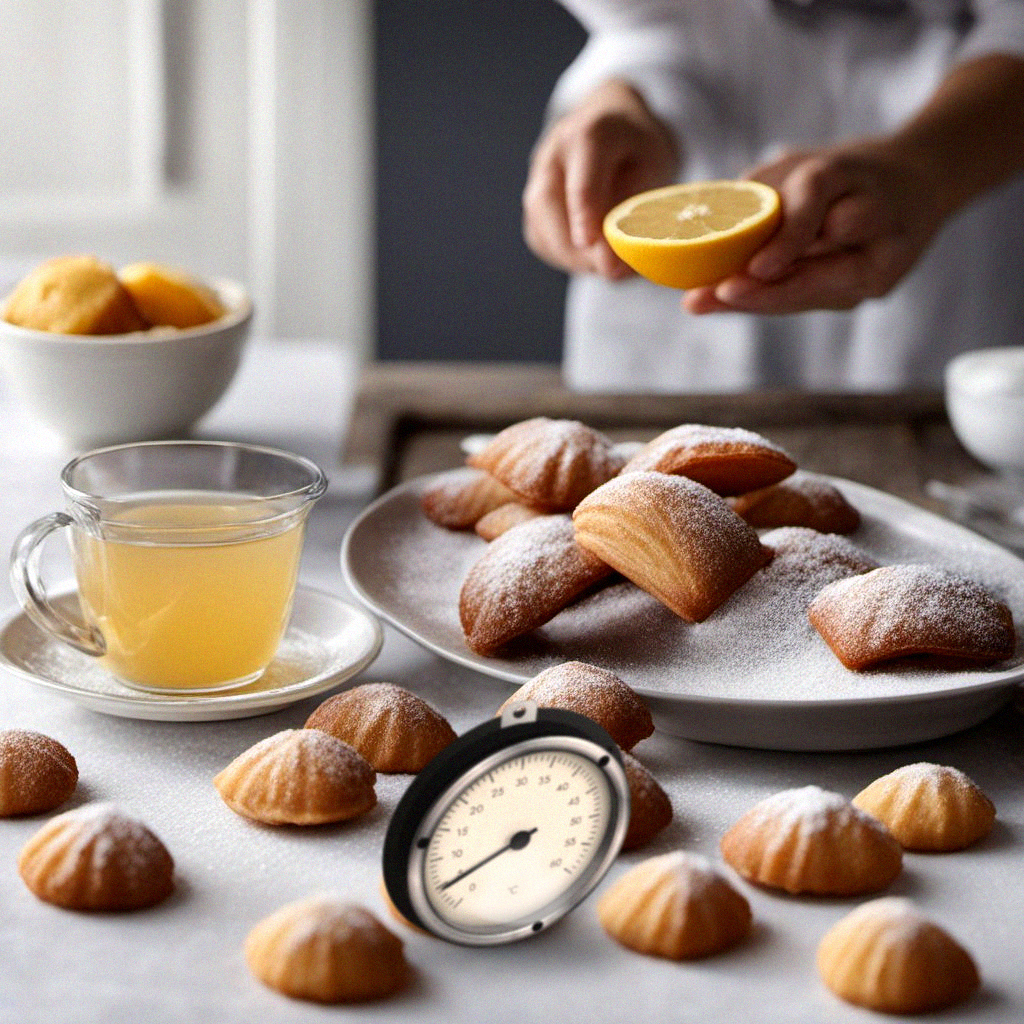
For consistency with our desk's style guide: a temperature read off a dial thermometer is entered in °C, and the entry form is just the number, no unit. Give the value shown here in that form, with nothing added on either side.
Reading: 5
